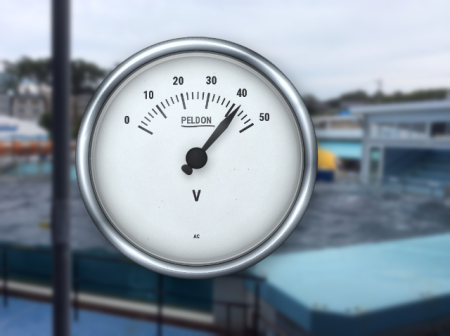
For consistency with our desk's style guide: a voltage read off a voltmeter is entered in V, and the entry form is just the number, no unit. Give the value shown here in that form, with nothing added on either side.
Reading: 42
